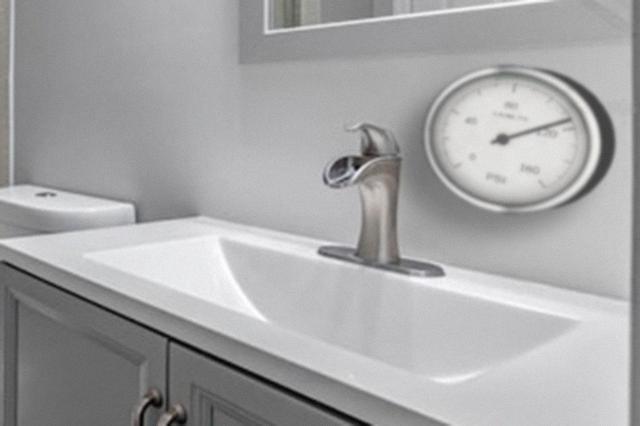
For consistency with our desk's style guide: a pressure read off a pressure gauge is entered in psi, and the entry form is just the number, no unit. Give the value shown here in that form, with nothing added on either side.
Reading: 115
